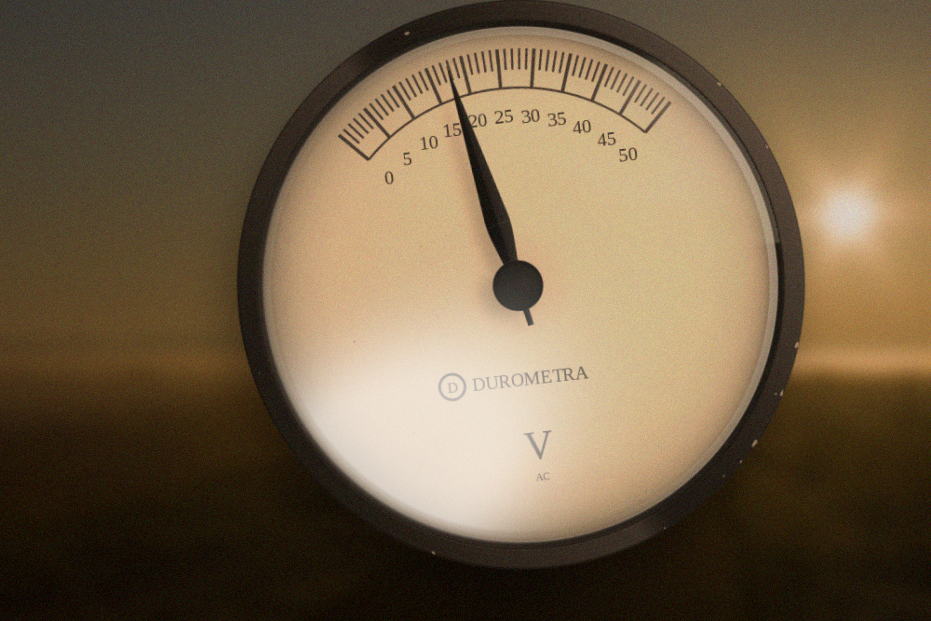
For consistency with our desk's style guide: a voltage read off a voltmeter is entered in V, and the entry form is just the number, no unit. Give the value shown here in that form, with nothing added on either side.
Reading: 18
